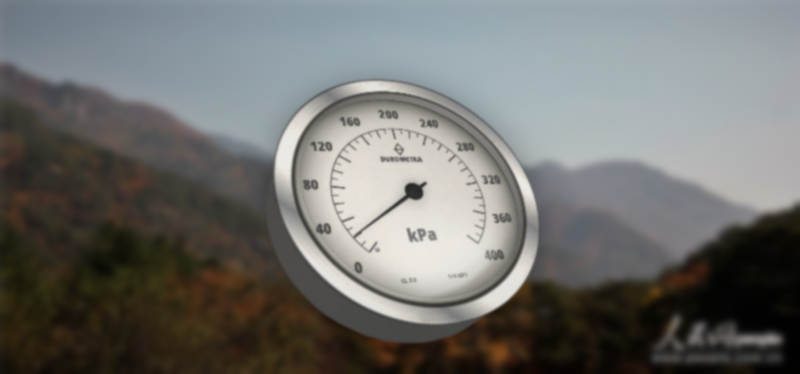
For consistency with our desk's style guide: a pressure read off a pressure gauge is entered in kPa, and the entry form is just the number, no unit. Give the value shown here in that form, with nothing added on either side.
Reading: 20
